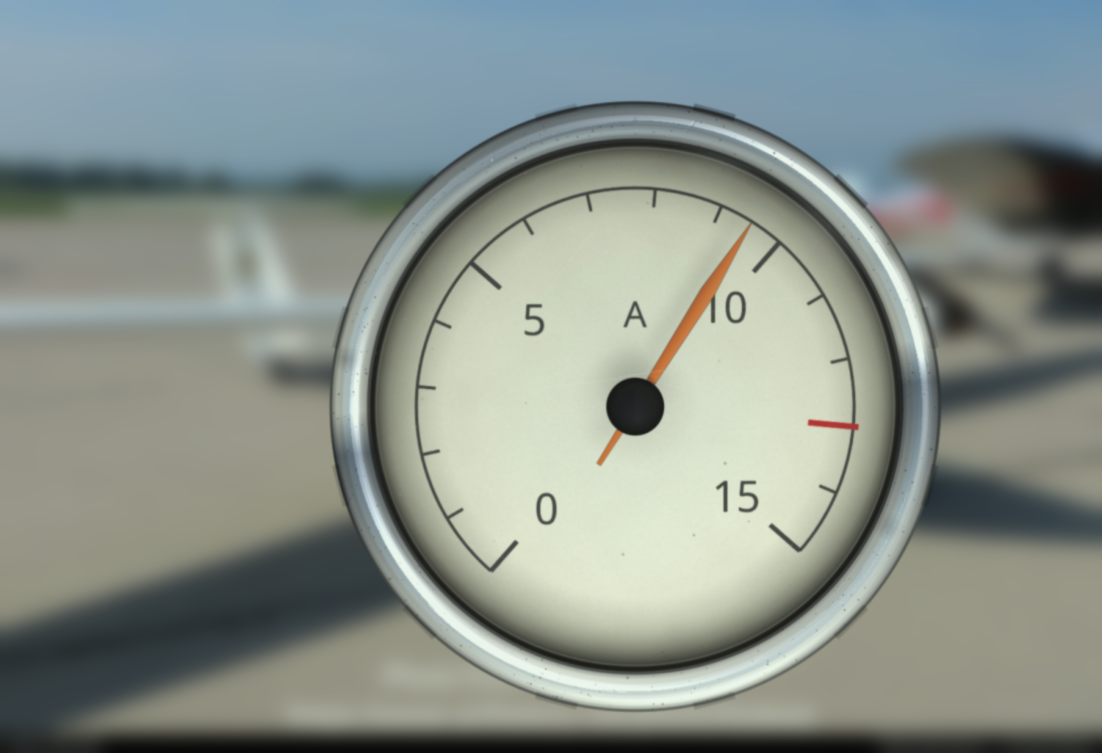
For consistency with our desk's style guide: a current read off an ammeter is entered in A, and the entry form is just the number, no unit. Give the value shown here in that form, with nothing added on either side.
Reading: 9.5
